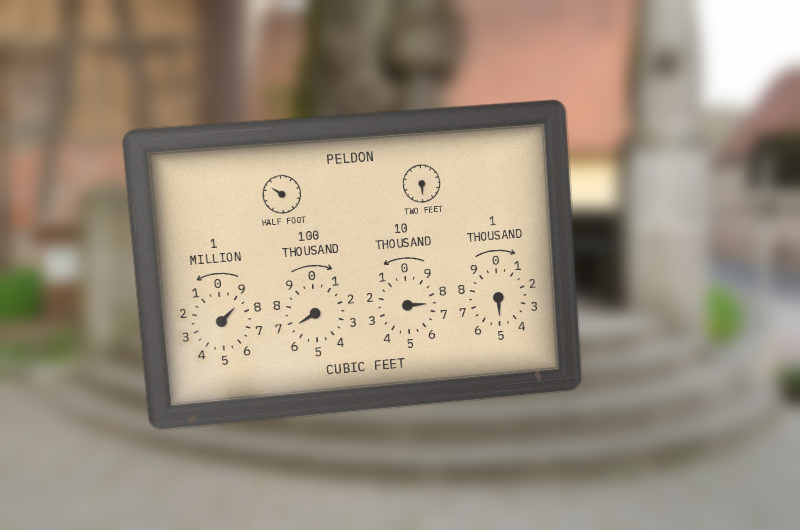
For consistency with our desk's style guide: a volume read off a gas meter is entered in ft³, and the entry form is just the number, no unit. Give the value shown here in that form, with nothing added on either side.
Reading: 867500
